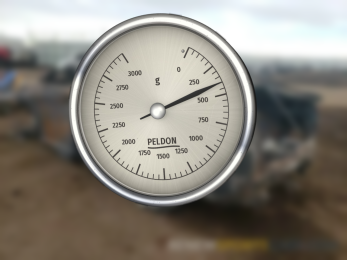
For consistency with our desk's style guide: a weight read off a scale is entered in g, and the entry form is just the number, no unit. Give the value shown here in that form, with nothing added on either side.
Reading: 400
